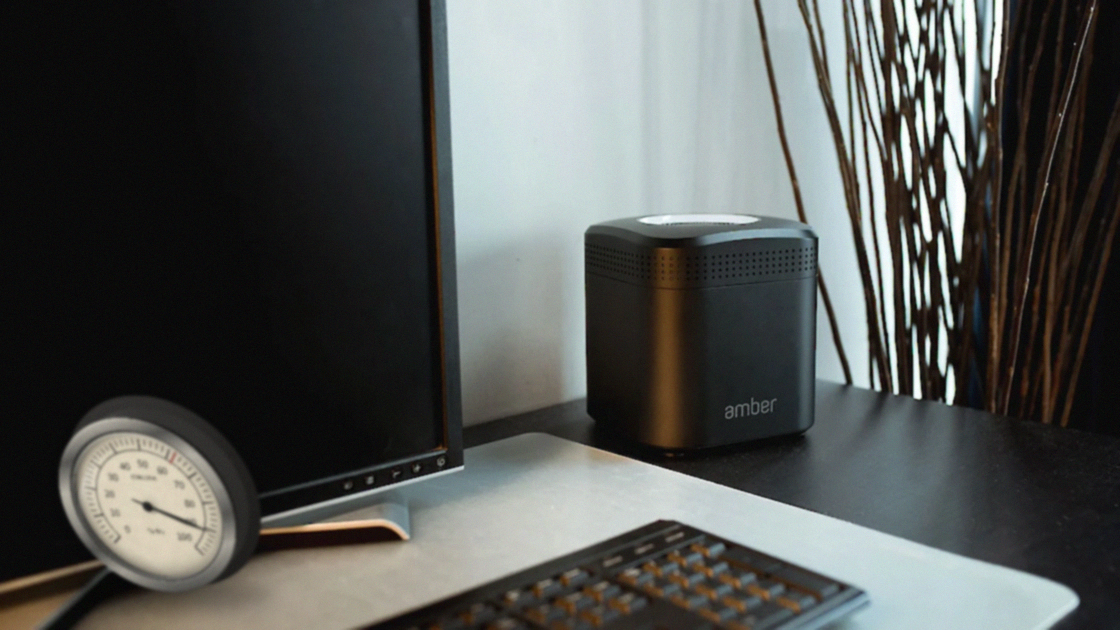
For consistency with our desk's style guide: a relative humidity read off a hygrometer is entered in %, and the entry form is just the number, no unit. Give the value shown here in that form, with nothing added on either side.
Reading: 90
